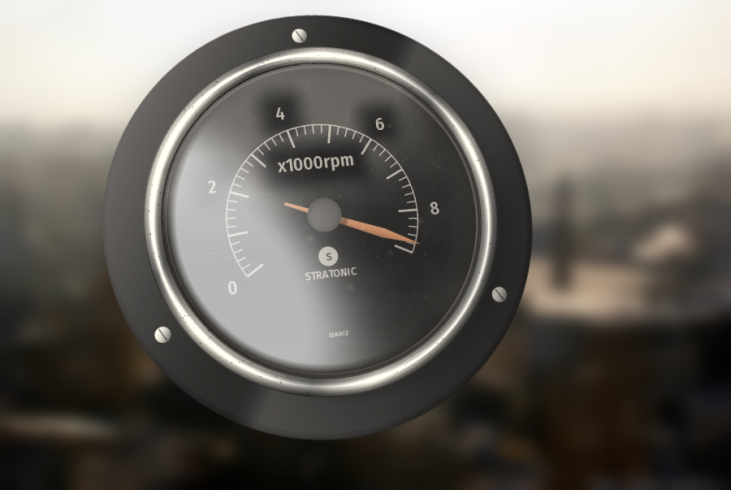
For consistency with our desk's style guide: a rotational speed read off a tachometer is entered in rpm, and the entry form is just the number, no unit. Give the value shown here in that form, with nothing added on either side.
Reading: 8800
